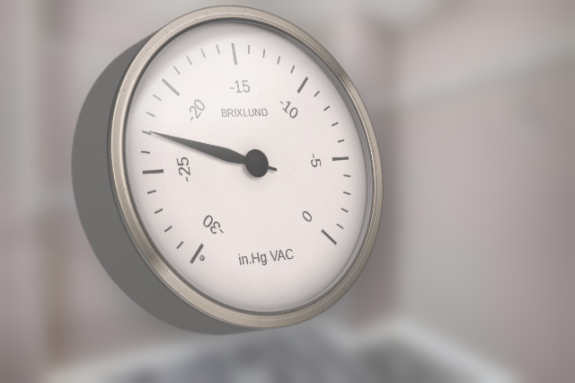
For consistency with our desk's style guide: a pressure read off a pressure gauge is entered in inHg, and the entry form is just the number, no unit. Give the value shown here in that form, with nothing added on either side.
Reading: -23
